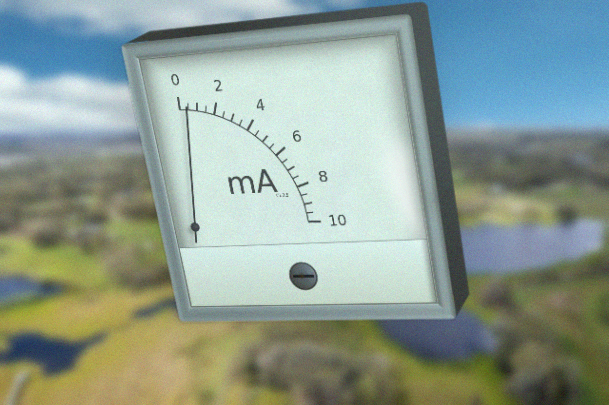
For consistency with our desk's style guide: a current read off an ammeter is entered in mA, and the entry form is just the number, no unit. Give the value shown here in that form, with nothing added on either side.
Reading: 0.5
